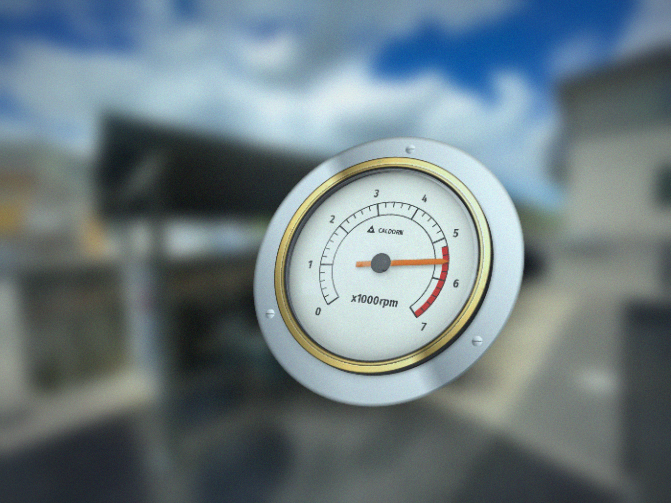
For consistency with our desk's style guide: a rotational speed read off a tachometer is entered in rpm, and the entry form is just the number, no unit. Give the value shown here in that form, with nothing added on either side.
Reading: 5600
